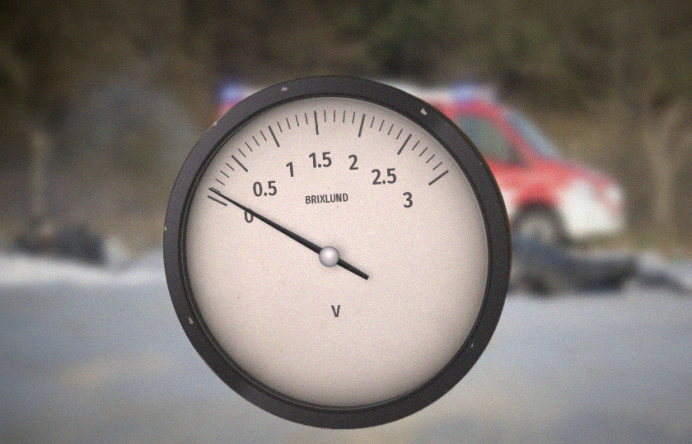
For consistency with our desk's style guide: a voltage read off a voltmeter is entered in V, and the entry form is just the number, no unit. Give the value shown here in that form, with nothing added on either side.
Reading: 0.1
